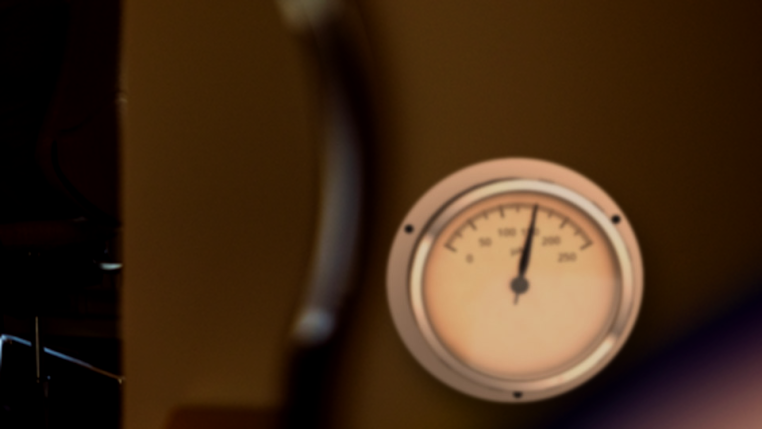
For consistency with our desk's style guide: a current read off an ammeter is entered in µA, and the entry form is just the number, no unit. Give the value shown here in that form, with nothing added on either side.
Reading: 150
